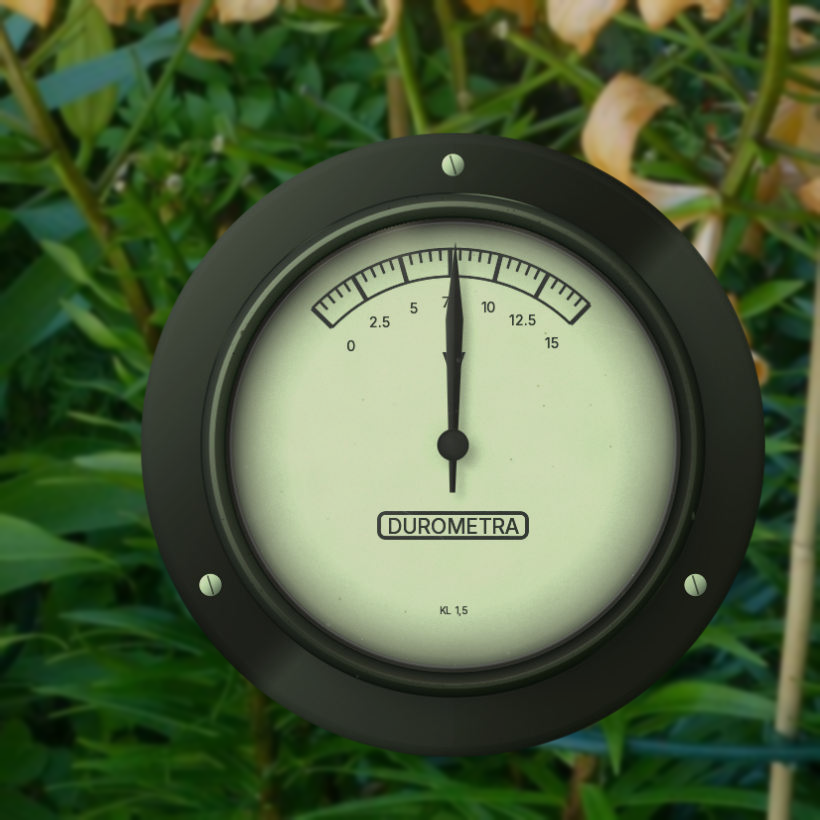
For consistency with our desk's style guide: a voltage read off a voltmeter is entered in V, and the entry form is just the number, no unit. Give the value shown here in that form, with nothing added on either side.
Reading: 7.75
